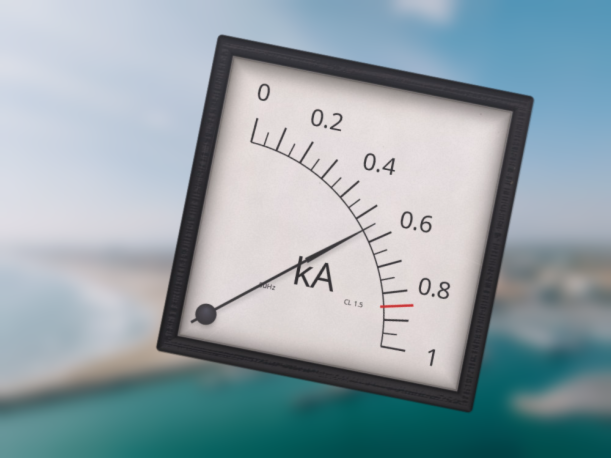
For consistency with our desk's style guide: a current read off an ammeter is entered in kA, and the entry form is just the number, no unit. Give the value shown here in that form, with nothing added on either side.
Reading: 0.55
